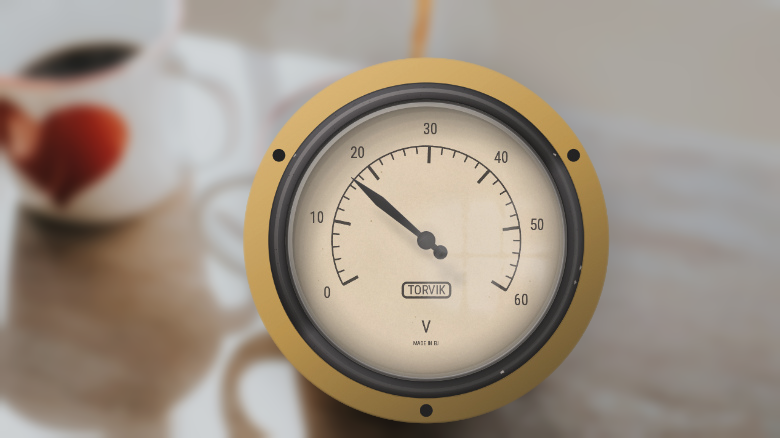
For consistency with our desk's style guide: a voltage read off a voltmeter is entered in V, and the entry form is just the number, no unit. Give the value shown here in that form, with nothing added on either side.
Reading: 17
